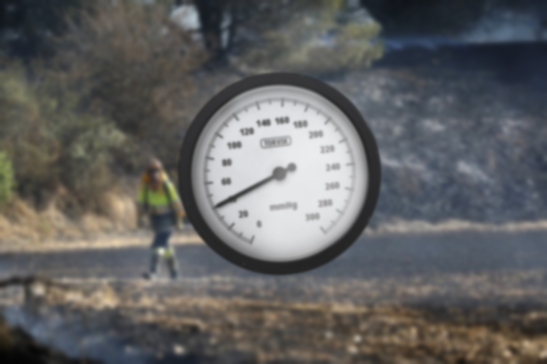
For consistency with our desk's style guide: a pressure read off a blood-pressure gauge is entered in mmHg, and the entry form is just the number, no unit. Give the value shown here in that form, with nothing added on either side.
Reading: 40
